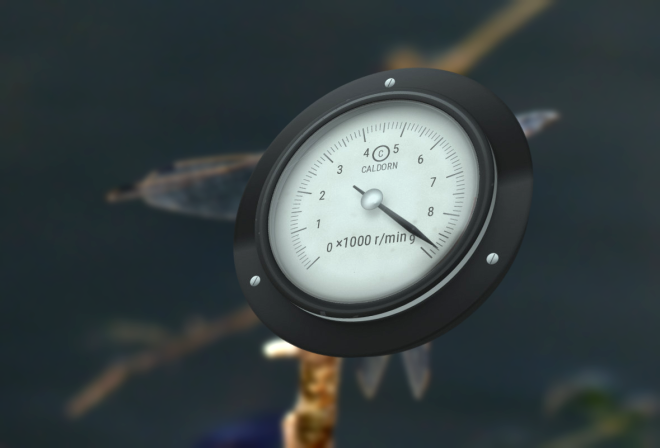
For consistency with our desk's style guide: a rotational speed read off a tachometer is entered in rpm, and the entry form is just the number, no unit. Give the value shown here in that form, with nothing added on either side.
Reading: 8800
